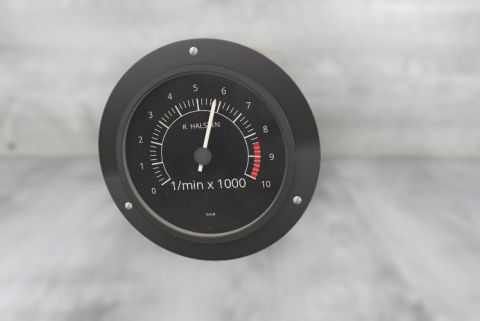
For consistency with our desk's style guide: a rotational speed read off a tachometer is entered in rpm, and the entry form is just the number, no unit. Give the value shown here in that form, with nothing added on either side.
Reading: 5800
